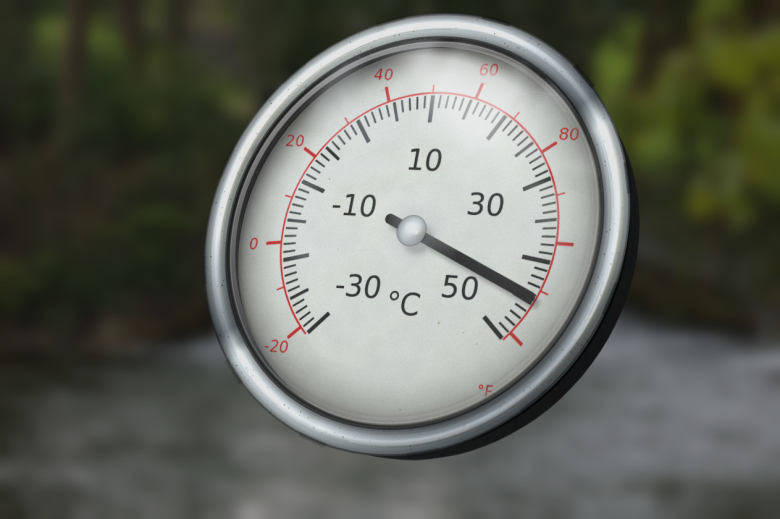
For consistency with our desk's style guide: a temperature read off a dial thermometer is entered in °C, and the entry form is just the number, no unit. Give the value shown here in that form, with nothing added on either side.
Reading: 44.5
